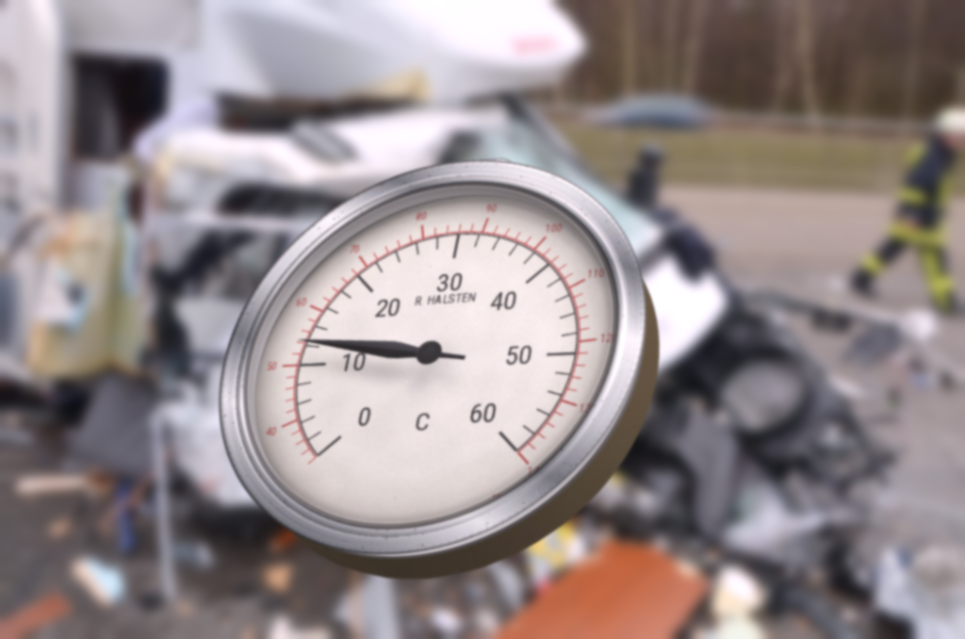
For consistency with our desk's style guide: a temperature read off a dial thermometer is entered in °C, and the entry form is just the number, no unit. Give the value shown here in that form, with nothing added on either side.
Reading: 12
